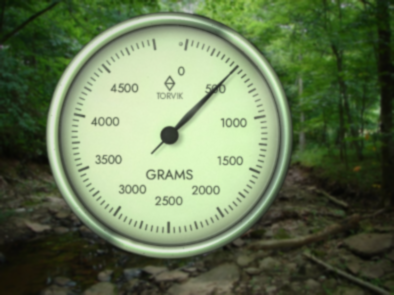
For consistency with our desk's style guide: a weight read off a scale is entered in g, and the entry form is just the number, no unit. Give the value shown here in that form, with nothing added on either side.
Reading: 500
